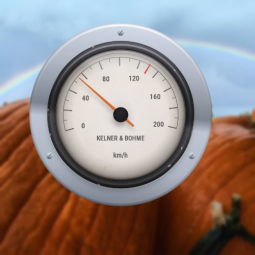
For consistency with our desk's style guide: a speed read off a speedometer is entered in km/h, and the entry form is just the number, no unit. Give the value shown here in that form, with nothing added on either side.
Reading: 55
